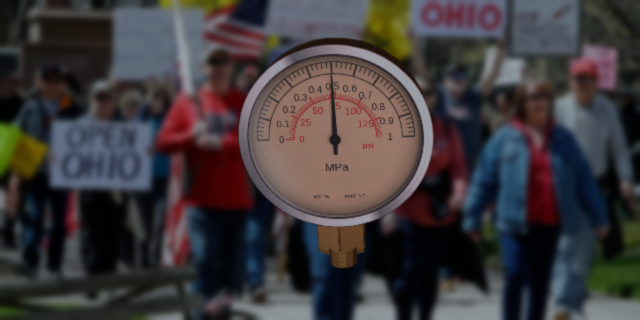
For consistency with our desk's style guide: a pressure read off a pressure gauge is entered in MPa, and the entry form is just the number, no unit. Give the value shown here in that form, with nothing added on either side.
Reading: 0.5
